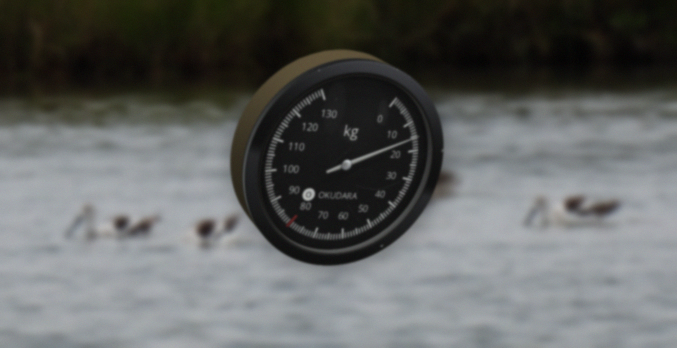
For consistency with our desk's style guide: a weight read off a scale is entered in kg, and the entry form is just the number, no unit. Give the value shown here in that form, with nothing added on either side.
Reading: 15
